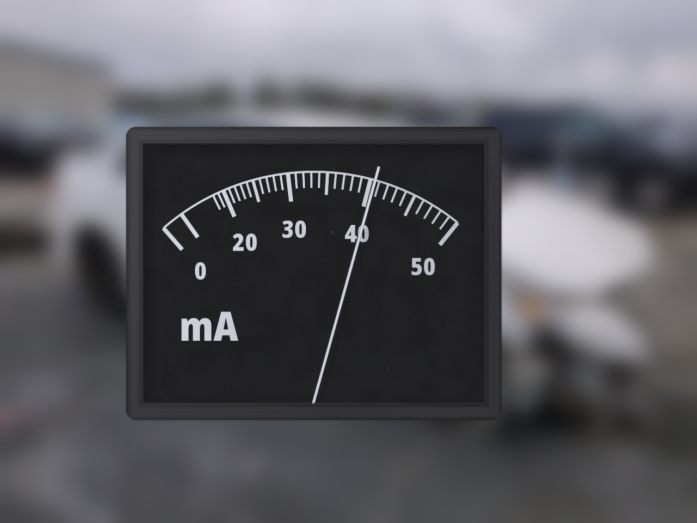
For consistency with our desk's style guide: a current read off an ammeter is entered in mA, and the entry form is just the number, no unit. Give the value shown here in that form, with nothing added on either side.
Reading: 40.5
